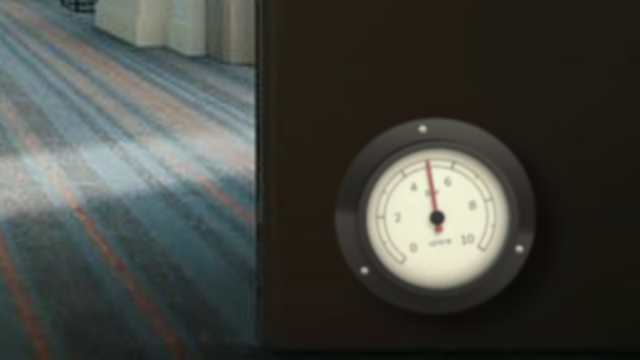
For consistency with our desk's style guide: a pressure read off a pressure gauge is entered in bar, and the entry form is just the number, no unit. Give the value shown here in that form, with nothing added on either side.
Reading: 5
